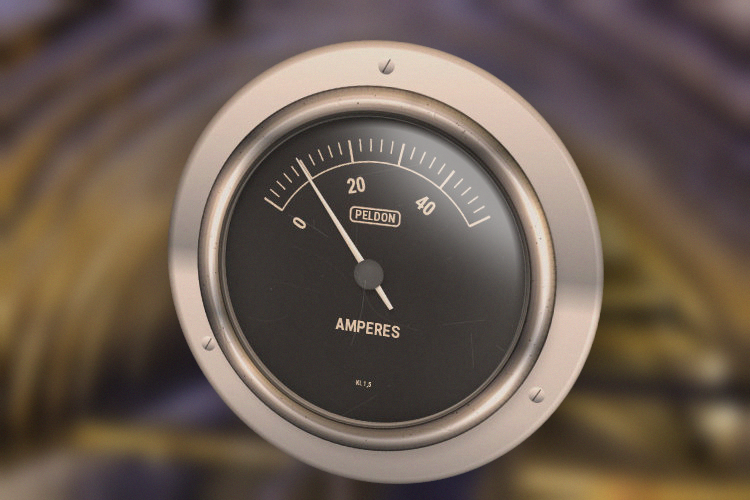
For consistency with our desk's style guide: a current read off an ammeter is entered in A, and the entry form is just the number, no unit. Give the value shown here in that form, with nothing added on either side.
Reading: 10
